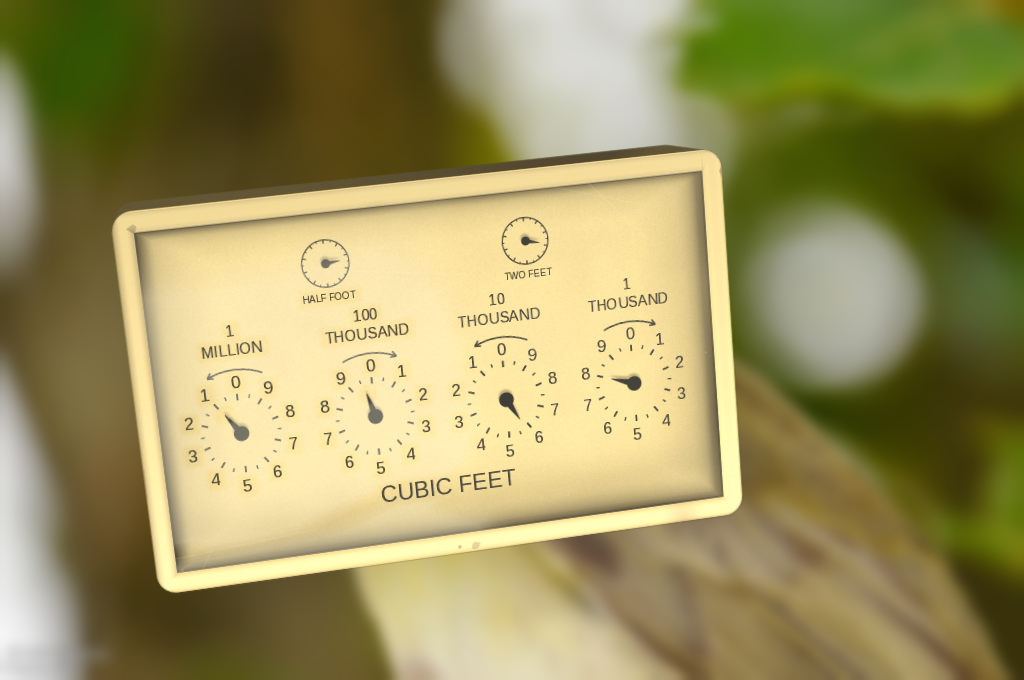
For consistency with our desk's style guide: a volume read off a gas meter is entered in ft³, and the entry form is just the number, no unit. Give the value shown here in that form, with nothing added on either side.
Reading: 95800
